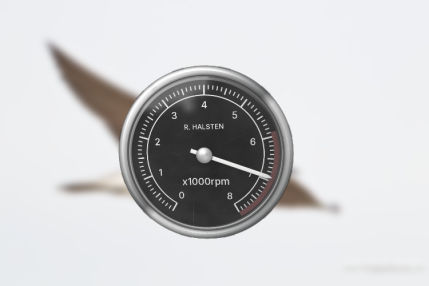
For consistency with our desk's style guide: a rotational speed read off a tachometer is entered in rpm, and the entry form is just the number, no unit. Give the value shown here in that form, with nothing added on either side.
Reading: 6900
